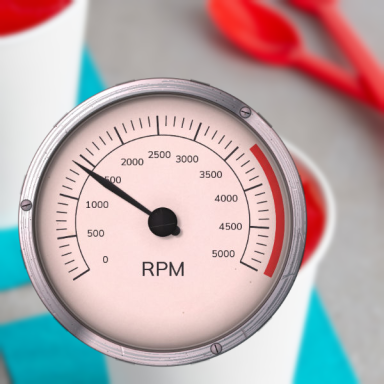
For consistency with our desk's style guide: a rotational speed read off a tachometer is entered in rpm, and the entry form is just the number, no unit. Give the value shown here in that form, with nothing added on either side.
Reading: 1400
